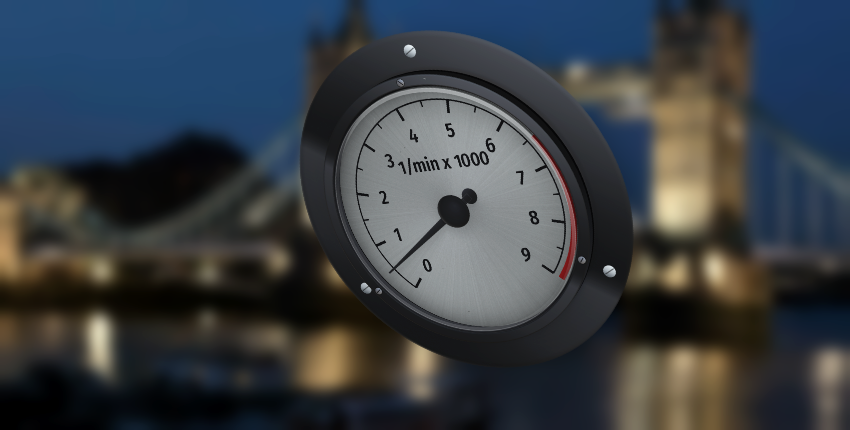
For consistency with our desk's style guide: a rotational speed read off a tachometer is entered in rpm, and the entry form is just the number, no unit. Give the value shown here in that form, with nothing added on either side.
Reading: 500
